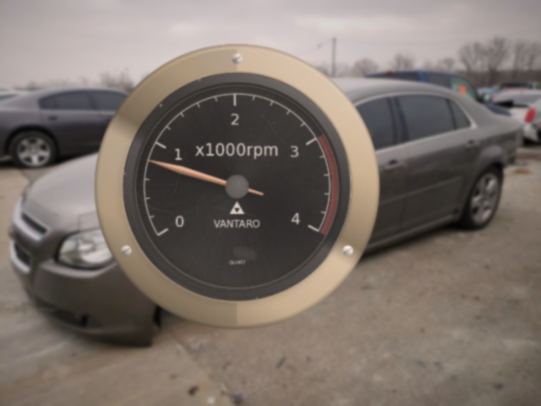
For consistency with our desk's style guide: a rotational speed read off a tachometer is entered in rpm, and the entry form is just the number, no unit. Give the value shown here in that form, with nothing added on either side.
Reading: 800
